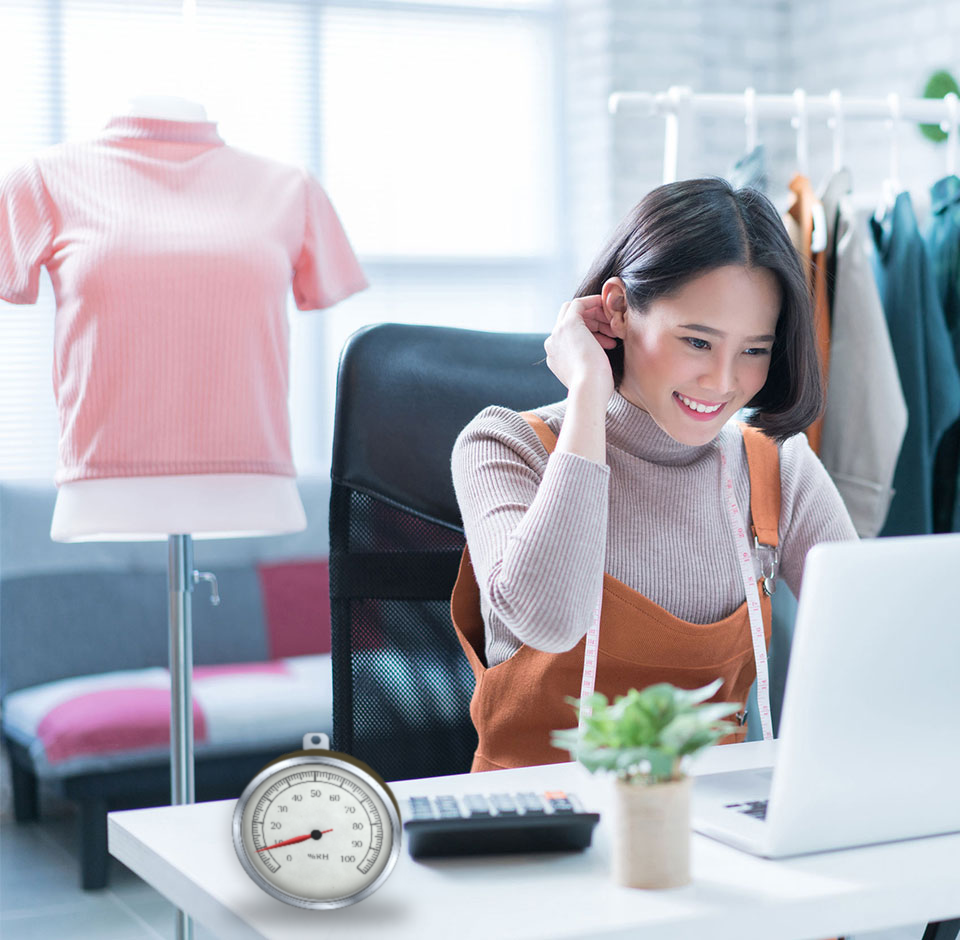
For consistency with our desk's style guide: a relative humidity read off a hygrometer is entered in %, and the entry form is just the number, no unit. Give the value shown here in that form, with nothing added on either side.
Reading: 10
